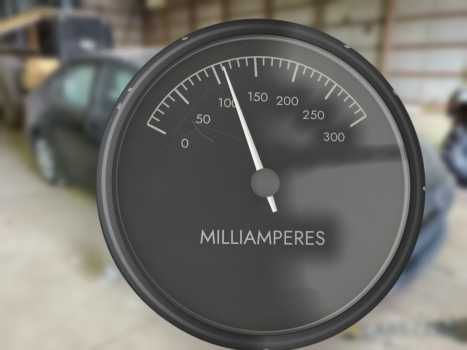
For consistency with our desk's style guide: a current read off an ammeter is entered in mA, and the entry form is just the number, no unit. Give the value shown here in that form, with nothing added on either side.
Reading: 110
